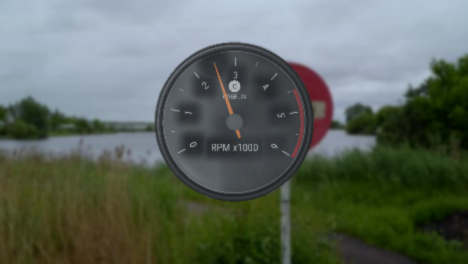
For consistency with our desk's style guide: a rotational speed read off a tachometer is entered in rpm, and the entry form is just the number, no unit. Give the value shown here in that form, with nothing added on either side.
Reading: 2500
